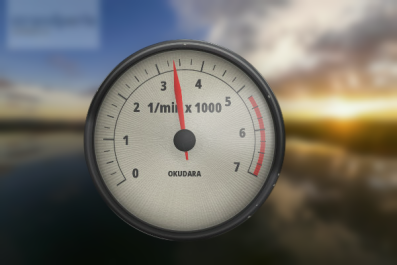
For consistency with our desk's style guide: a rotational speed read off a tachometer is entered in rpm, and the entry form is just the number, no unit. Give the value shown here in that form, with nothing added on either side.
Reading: 3375
